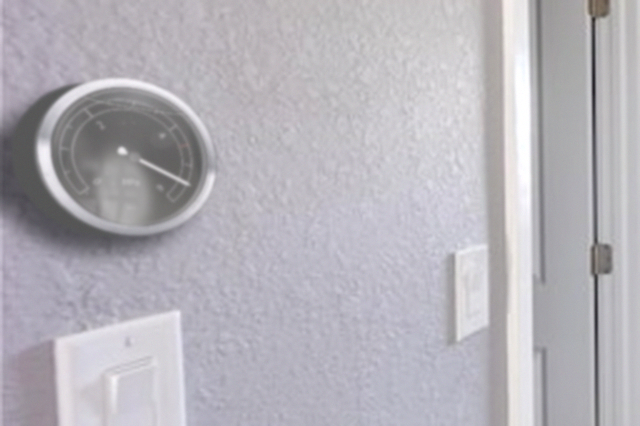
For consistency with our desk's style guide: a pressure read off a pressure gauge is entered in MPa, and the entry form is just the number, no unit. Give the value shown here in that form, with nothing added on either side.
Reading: 5.5
